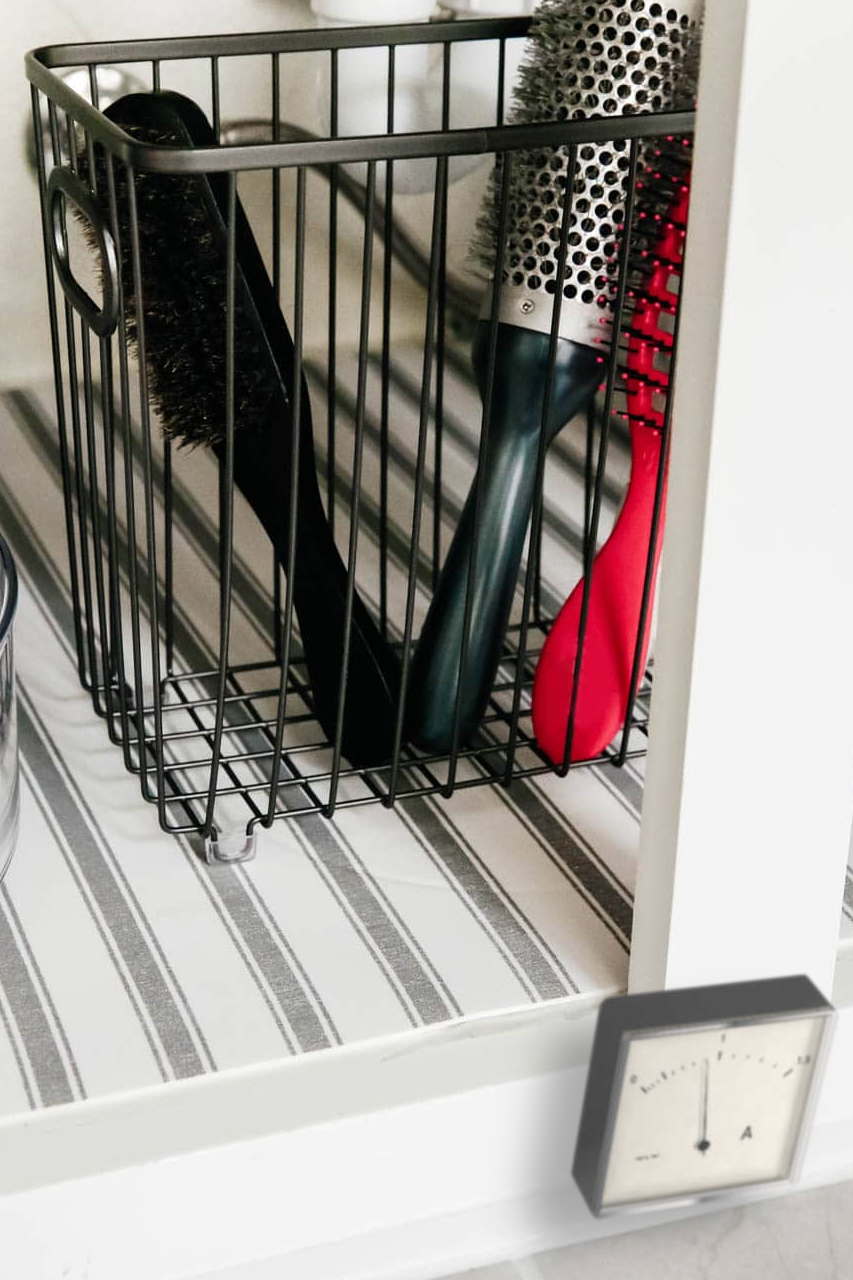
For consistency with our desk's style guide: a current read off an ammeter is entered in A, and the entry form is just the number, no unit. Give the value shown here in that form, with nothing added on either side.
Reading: 0.9
